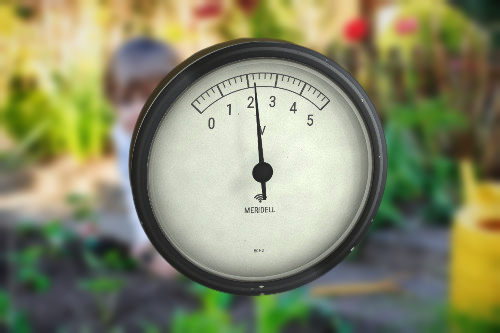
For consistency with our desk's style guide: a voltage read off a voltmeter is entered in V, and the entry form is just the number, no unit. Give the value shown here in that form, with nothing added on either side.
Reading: 2.2
